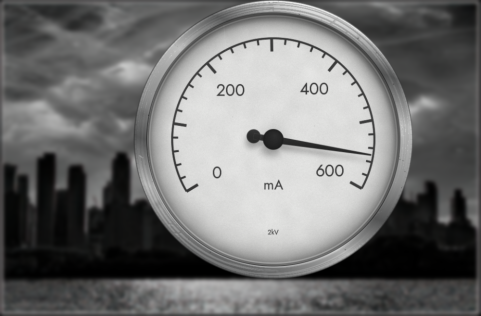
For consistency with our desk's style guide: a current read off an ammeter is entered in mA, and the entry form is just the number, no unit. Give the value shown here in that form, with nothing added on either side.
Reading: 550
